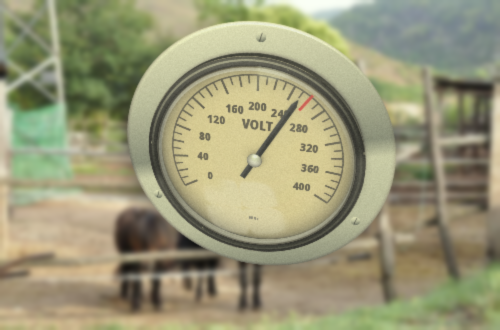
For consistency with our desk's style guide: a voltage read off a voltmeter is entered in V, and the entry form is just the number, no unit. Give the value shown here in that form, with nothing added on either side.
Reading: 250
